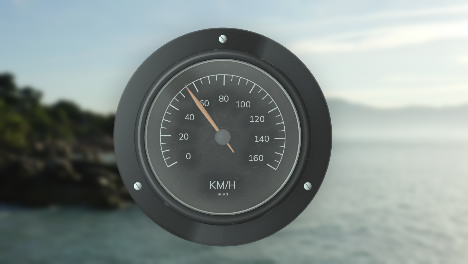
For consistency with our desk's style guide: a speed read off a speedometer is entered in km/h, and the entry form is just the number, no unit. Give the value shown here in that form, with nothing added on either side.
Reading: 55
